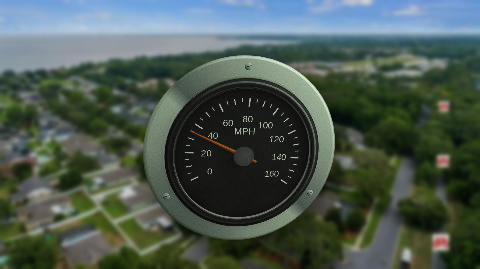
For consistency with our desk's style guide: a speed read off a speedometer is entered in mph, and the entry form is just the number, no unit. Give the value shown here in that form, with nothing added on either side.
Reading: 35
